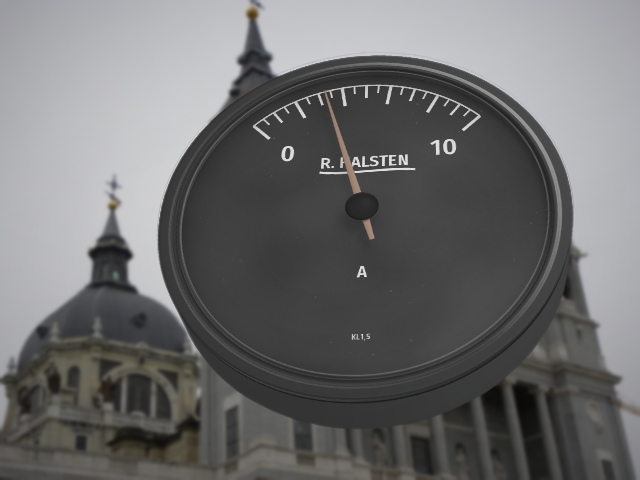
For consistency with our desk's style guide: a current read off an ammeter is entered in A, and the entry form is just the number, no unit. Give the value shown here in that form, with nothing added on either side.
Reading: 3.25
